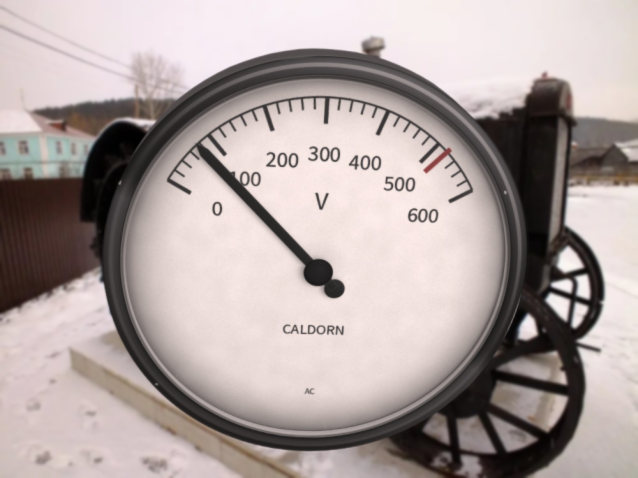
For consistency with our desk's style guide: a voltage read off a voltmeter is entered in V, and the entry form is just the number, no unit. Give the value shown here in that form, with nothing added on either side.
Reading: 80
